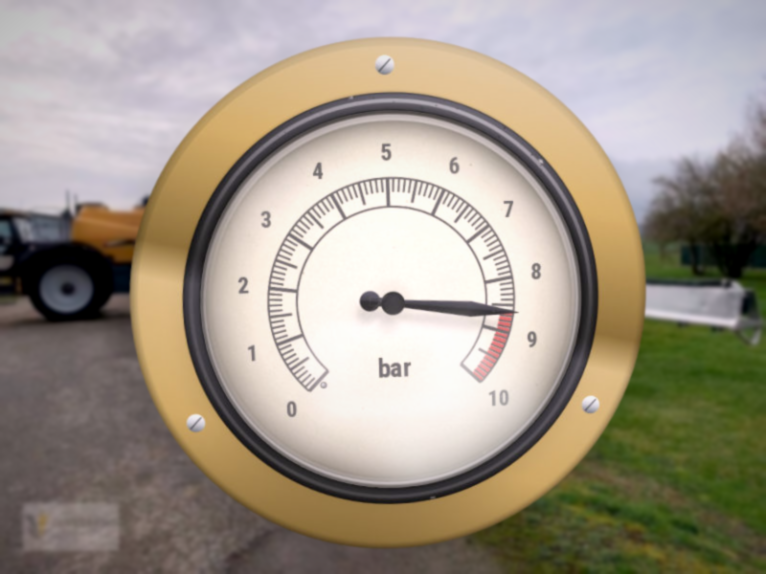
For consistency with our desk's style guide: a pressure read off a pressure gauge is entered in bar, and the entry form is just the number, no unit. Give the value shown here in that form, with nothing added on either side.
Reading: 8.6
